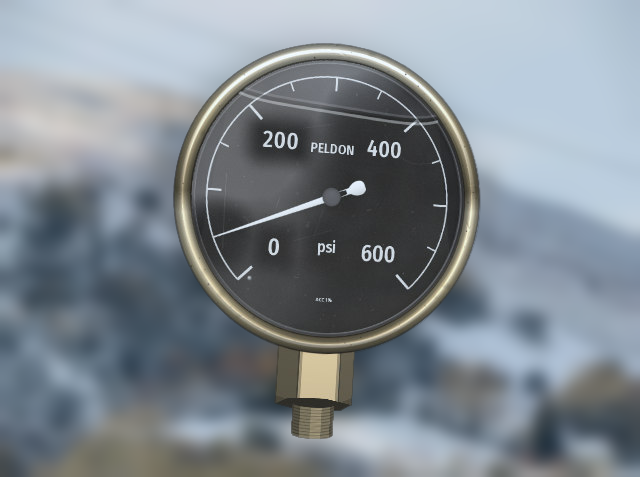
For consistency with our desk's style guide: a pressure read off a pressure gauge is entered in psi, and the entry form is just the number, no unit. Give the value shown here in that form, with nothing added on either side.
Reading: 50
